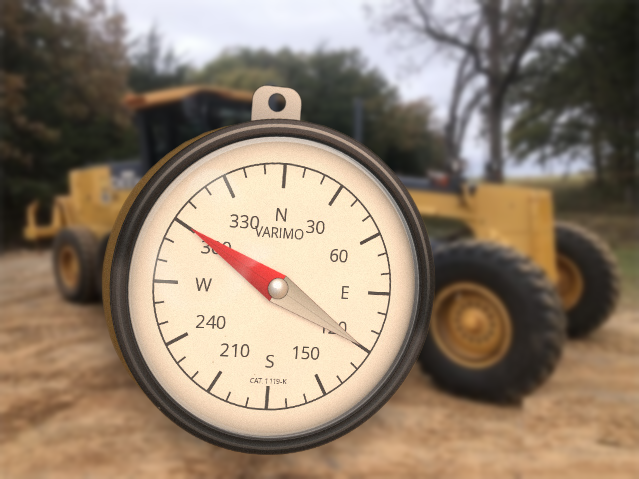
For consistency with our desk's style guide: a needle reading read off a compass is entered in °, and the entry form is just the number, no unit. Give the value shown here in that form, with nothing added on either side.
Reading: 300
